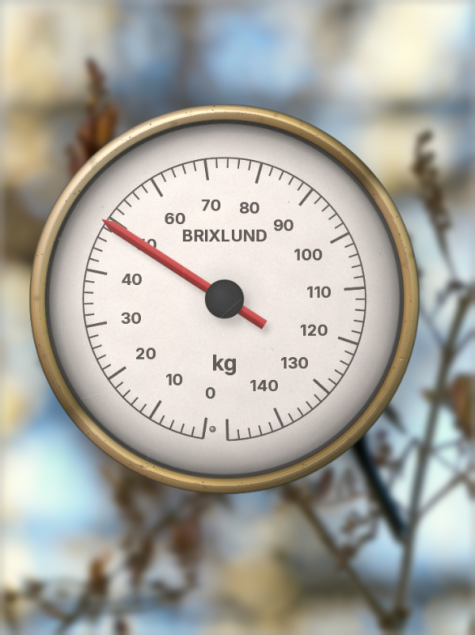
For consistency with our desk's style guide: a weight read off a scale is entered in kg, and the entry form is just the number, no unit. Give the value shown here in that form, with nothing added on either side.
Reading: 49
